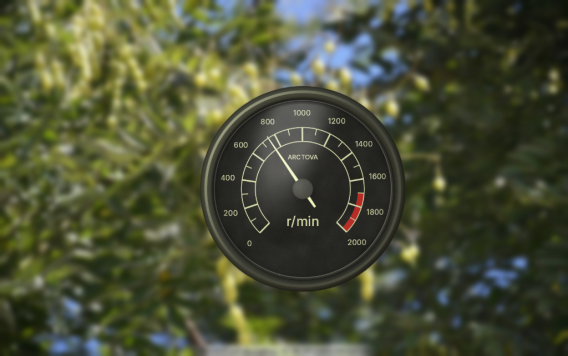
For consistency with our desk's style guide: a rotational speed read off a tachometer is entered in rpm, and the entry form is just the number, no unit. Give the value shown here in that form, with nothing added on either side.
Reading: 750
